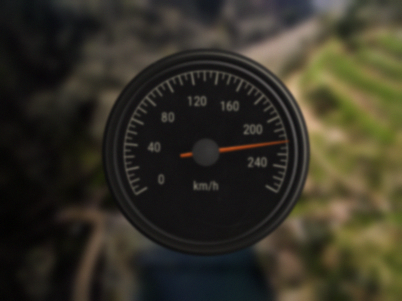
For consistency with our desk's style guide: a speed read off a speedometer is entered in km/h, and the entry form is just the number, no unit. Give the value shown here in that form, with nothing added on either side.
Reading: 220
